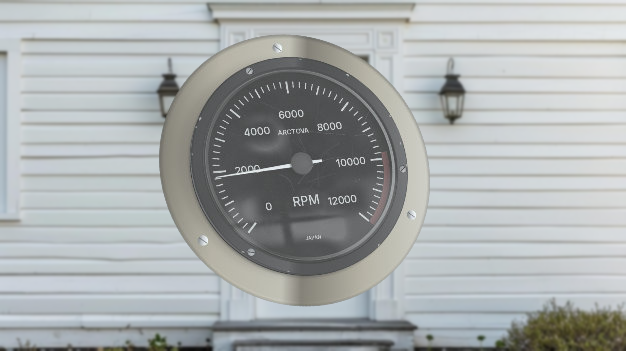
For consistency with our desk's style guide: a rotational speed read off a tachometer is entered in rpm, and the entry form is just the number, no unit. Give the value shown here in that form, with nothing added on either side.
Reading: 1800
